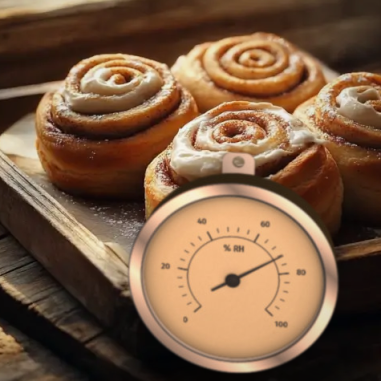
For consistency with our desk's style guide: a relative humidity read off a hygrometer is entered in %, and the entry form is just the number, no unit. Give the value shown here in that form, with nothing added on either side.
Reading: 72
